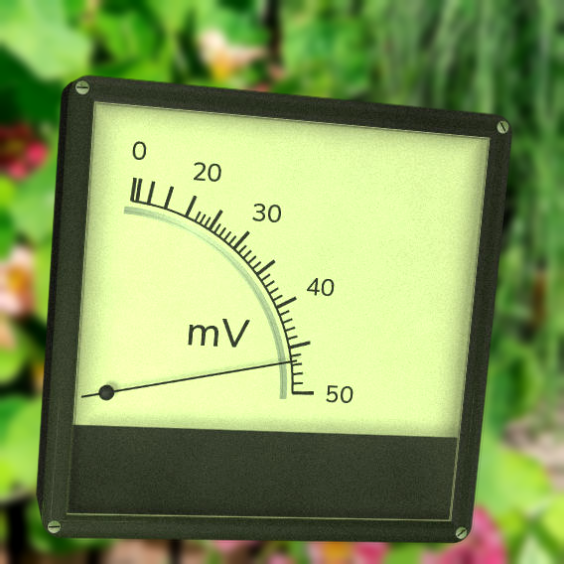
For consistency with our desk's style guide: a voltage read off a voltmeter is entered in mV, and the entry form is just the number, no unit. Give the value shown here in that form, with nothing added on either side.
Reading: 46.5
